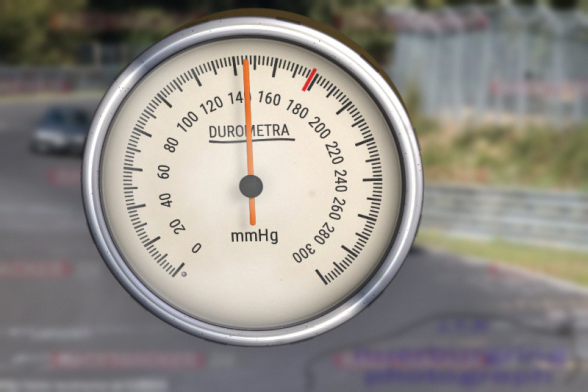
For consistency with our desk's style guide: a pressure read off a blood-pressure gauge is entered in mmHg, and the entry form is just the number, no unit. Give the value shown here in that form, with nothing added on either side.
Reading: 146
